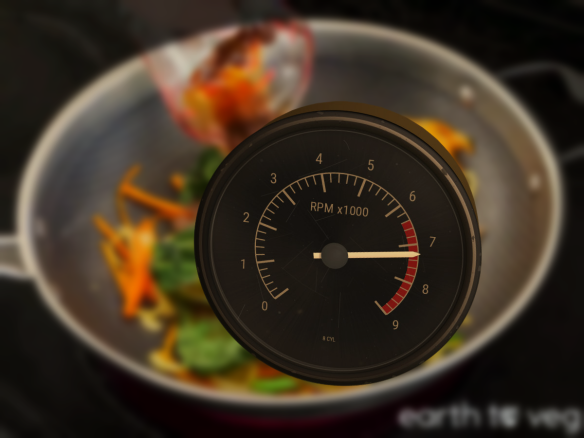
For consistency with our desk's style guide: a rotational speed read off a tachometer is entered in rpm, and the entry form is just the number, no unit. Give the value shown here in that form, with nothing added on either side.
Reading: 7200
